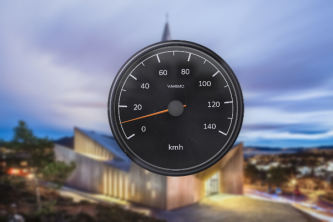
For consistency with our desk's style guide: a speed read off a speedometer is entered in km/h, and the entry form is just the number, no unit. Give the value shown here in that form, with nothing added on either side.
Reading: 10
